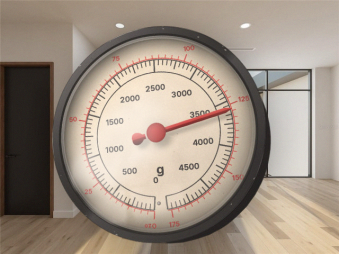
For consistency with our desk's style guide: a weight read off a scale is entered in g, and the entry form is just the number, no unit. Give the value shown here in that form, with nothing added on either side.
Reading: 3600
